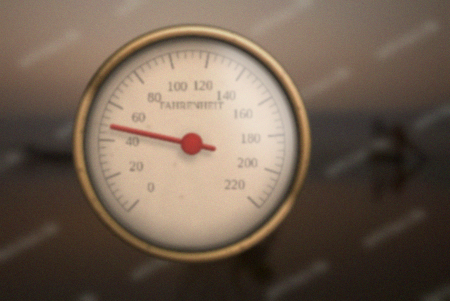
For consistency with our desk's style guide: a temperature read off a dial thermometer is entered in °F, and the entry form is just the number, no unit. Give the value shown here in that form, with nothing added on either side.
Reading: 48
